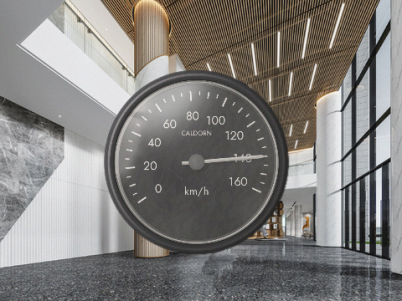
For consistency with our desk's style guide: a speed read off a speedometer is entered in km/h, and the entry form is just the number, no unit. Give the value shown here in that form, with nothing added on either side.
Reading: 140
